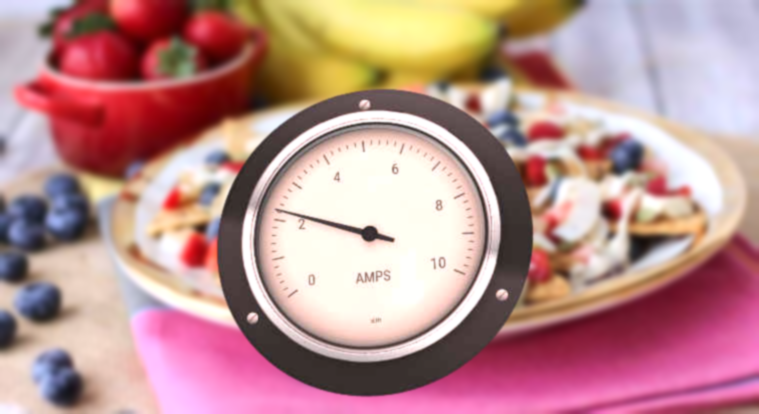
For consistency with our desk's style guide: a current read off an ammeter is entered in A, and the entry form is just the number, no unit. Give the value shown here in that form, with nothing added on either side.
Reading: 2.2
